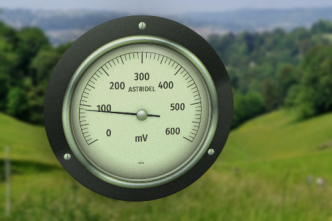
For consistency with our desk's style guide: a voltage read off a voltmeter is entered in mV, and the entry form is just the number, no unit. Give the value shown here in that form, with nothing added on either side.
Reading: 90
